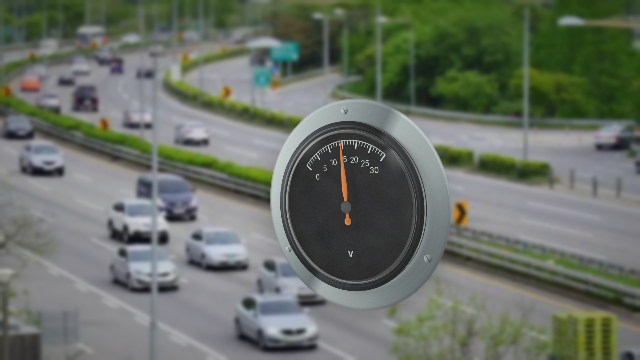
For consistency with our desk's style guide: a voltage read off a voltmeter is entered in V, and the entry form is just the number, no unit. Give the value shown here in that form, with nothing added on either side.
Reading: 15
